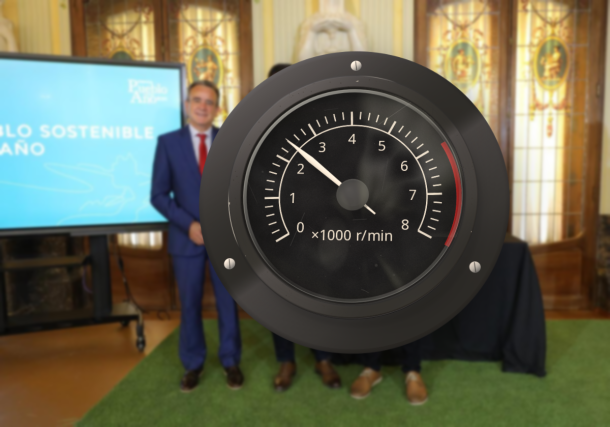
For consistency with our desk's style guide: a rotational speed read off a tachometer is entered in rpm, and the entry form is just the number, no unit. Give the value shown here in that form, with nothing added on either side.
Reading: 2400
